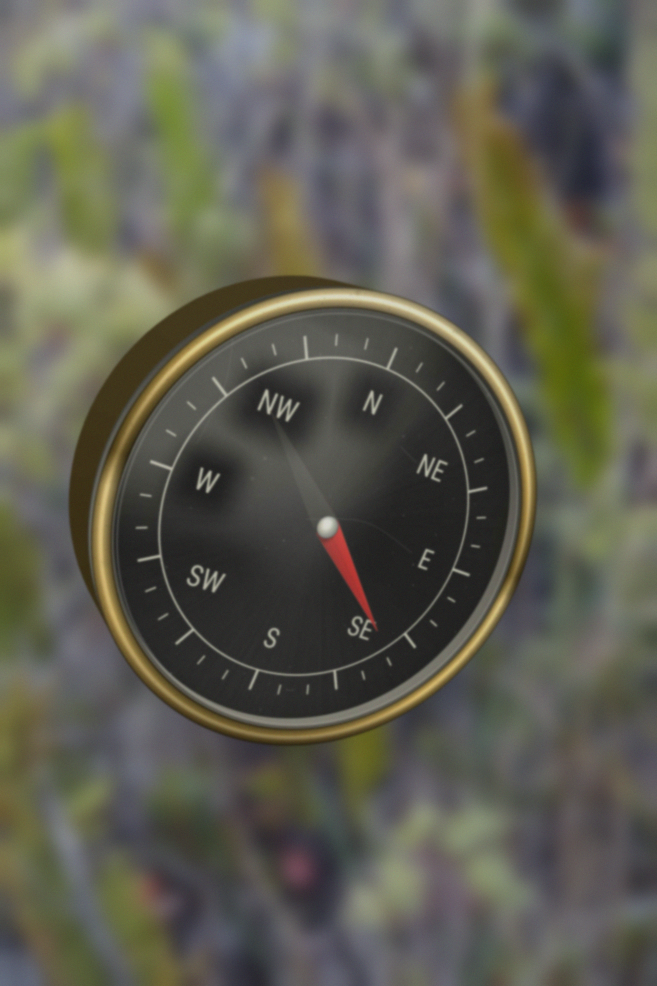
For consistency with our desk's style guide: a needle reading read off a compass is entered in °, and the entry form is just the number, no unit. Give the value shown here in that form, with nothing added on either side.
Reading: 130
